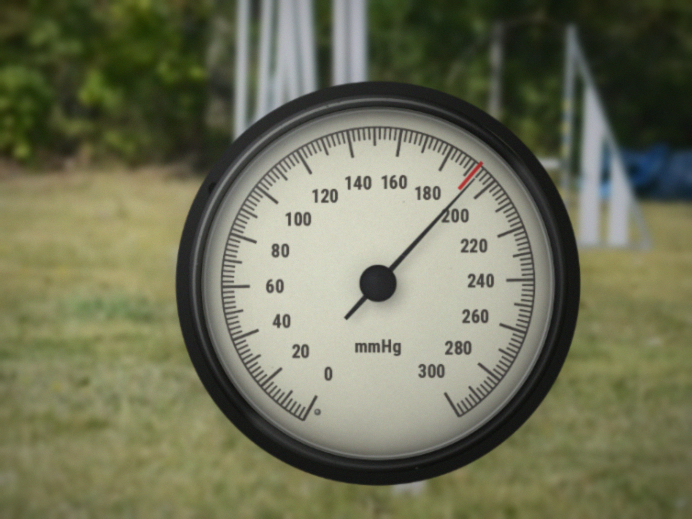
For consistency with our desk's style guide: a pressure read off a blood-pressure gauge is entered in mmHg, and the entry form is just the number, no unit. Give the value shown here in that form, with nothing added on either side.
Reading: 194
